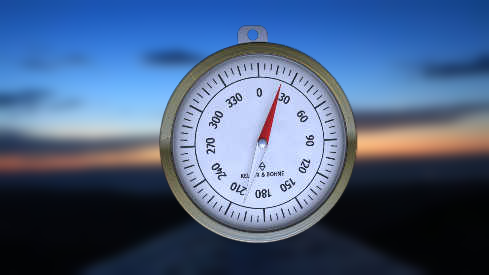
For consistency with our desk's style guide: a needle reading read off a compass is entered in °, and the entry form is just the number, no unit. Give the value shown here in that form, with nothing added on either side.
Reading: 20
